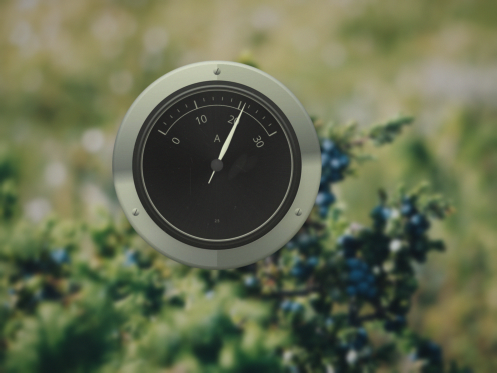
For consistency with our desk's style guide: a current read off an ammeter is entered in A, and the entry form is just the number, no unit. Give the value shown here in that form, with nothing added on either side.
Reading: 21
